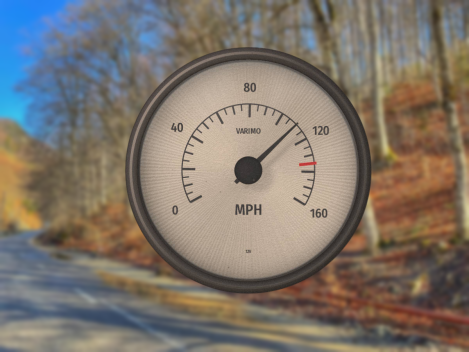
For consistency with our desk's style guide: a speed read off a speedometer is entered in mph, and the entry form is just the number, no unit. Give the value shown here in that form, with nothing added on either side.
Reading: 110
